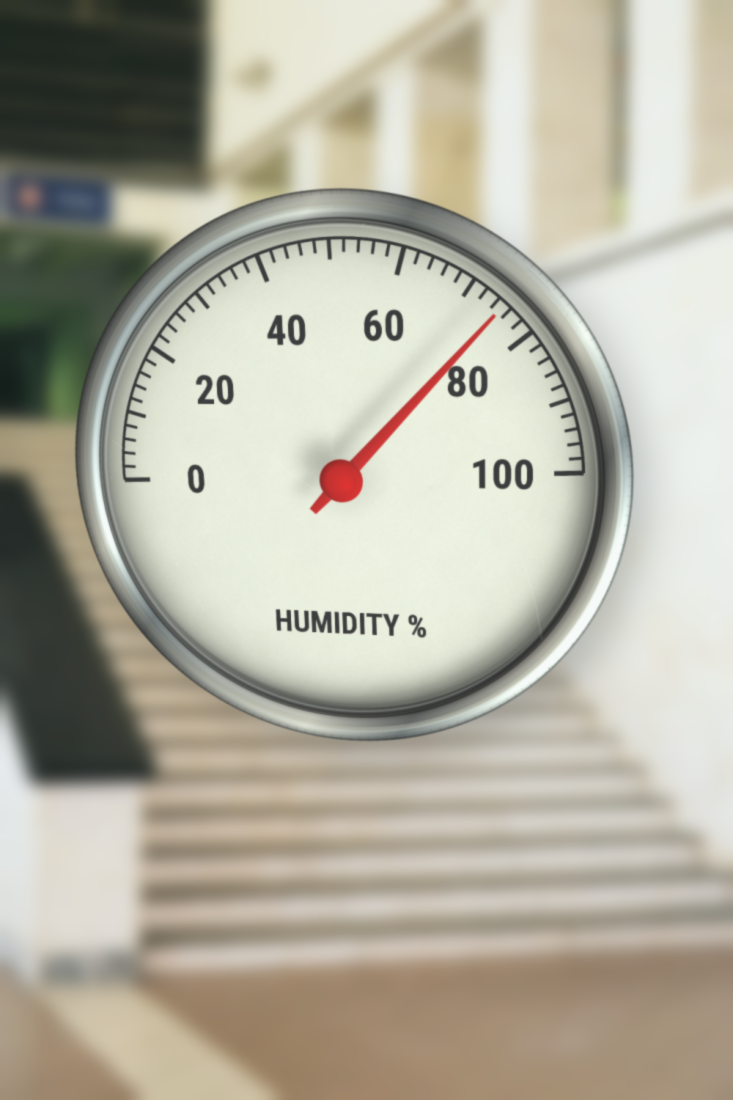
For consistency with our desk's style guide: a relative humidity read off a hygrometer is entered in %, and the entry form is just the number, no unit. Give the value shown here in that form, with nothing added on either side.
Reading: 75
